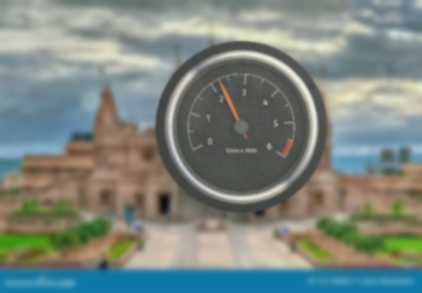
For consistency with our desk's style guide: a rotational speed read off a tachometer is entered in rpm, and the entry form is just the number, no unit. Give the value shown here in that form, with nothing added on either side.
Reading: 2250
